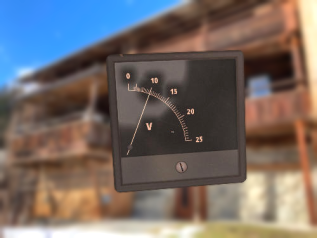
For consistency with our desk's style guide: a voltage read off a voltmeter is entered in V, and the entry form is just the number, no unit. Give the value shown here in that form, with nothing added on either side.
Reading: 10
